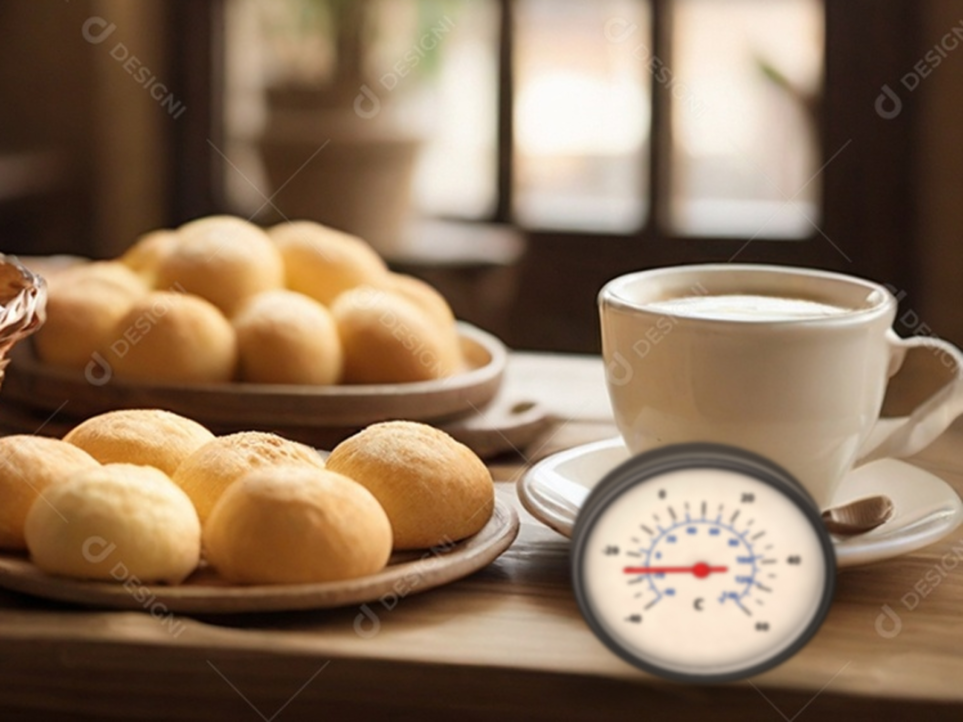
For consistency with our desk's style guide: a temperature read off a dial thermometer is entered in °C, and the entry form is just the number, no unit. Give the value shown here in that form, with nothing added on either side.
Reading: -25
